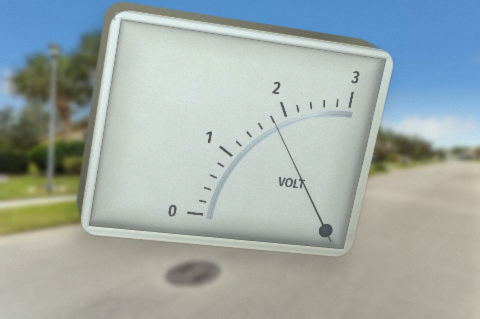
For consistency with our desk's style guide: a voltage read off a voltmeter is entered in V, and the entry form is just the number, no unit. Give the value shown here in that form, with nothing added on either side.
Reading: 1.8
